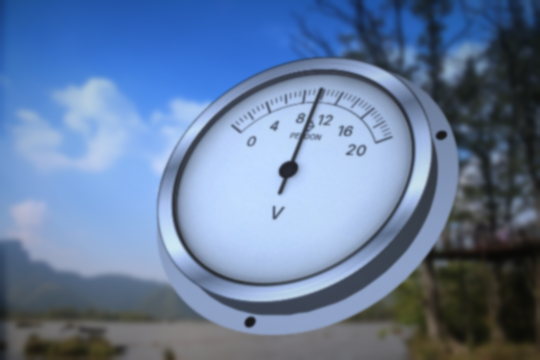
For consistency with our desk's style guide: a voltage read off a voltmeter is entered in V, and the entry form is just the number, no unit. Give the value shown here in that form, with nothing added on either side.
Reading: 10
